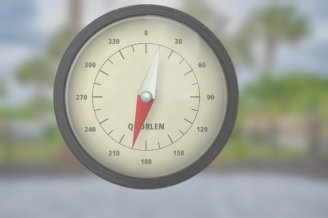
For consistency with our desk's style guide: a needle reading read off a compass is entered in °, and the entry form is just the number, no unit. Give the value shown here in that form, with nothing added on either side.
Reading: 195
